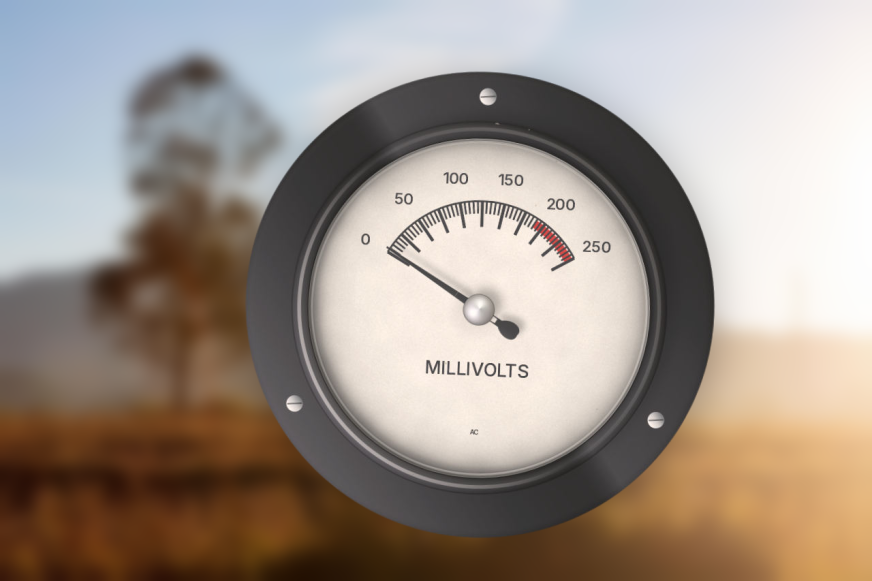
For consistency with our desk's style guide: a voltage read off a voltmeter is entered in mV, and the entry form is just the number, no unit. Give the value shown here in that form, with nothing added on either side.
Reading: 5
